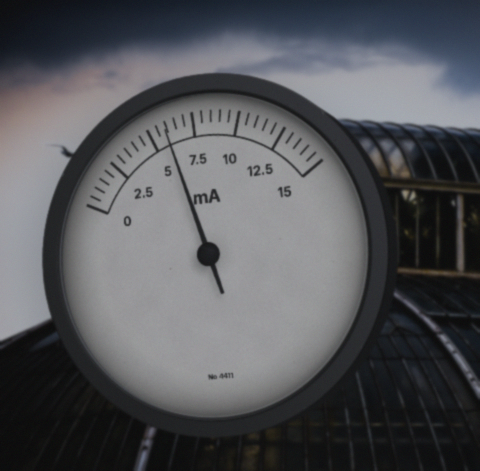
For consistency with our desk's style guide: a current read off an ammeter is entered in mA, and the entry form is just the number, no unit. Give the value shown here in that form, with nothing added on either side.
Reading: 6
